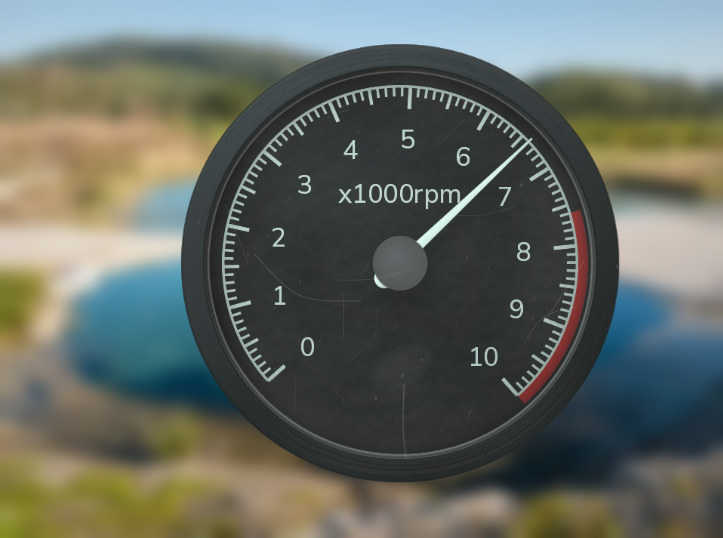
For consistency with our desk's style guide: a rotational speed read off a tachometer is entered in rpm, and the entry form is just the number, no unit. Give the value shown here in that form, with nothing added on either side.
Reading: 6600
